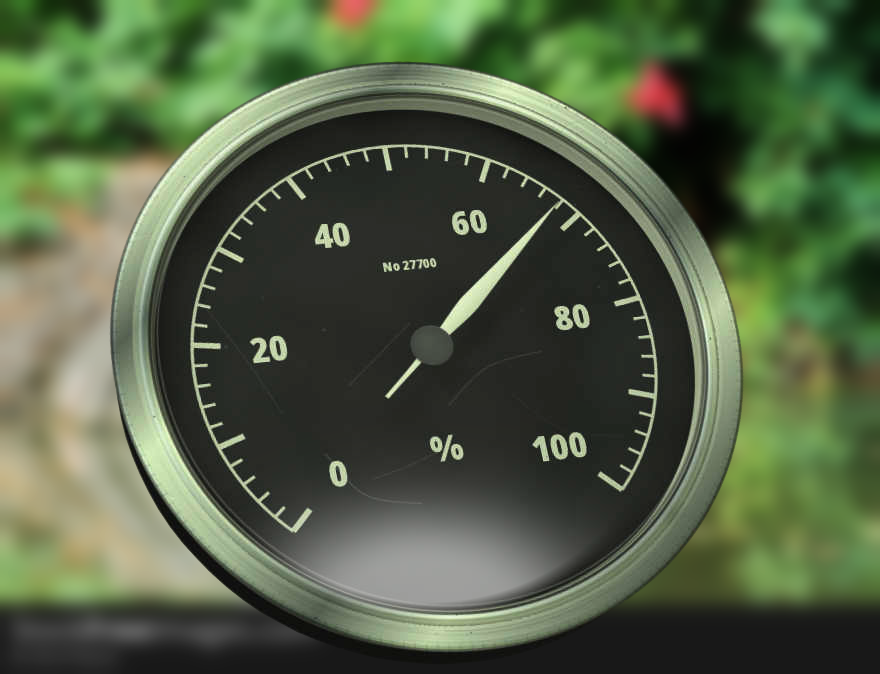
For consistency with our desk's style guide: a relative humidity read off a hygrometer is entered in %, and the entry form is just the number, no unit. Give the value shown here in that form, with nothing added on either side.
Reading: 68
